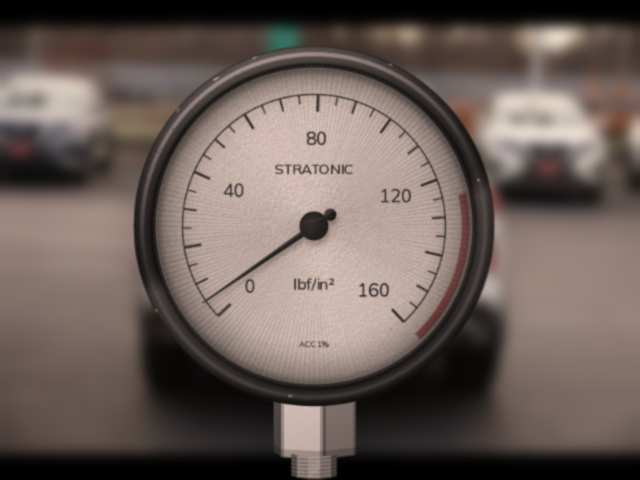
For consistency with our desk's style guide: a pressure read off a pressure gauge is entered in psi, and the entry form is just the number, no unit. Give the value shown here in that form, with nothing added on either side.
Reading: 5
